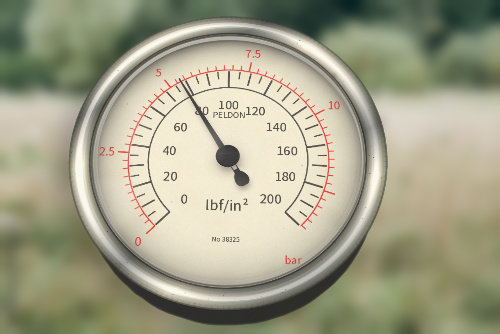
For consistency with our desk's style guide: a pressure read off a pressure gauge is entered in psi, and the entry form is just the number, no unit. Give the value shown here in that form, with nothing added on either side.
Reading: 77.5
